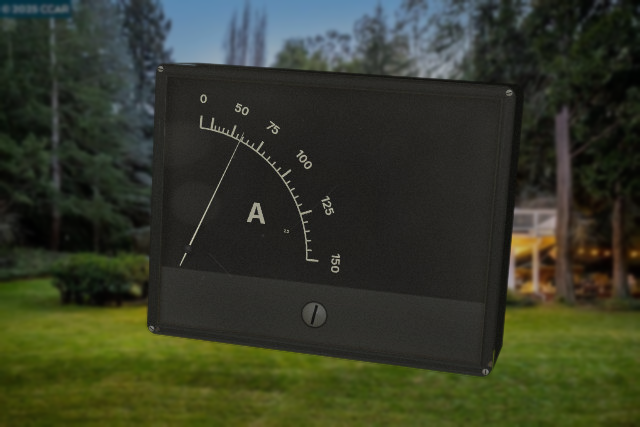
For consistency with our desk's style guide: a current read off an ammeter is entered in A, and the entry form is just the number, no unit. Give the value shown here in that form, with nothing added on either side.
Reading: 60
